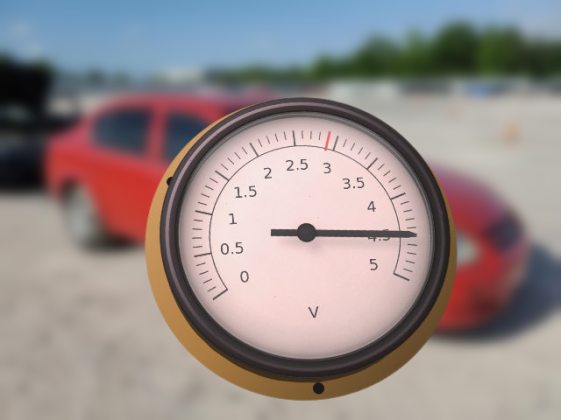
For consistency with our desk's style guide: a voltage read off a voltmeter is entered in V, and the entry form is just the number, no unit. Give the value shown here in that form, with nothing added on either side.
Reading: 4.5
